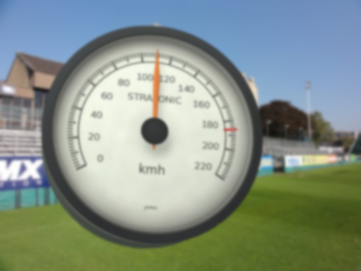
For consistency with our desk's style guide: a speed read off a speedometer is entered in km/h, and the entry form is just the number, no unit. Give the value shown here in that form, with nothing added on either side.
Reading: 110
